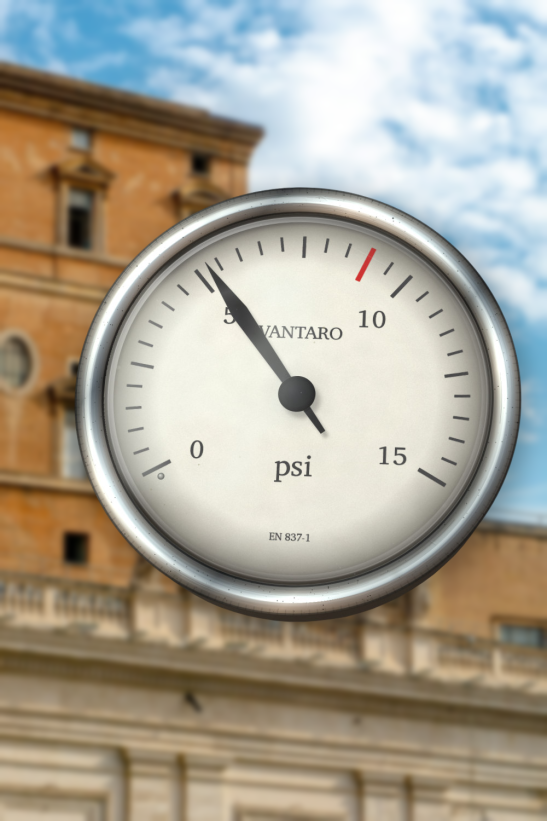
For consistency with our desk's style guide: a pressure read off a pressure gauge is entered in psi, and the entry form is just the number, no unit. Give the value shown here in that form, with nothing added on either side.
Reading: 5.25
